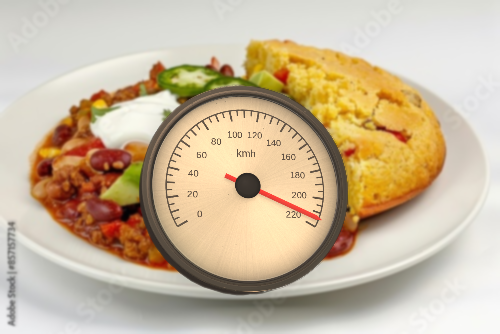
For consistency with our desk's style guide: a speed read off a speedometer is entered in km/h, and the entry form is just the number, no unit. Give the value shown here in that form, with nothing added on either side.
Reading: 215
